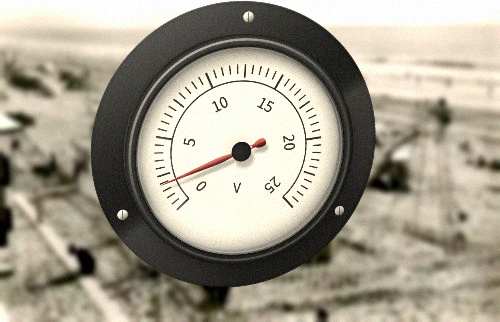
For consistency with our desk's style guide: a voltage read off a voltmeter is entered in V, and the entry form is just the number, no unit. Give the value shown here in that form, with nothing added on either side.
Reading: 2
